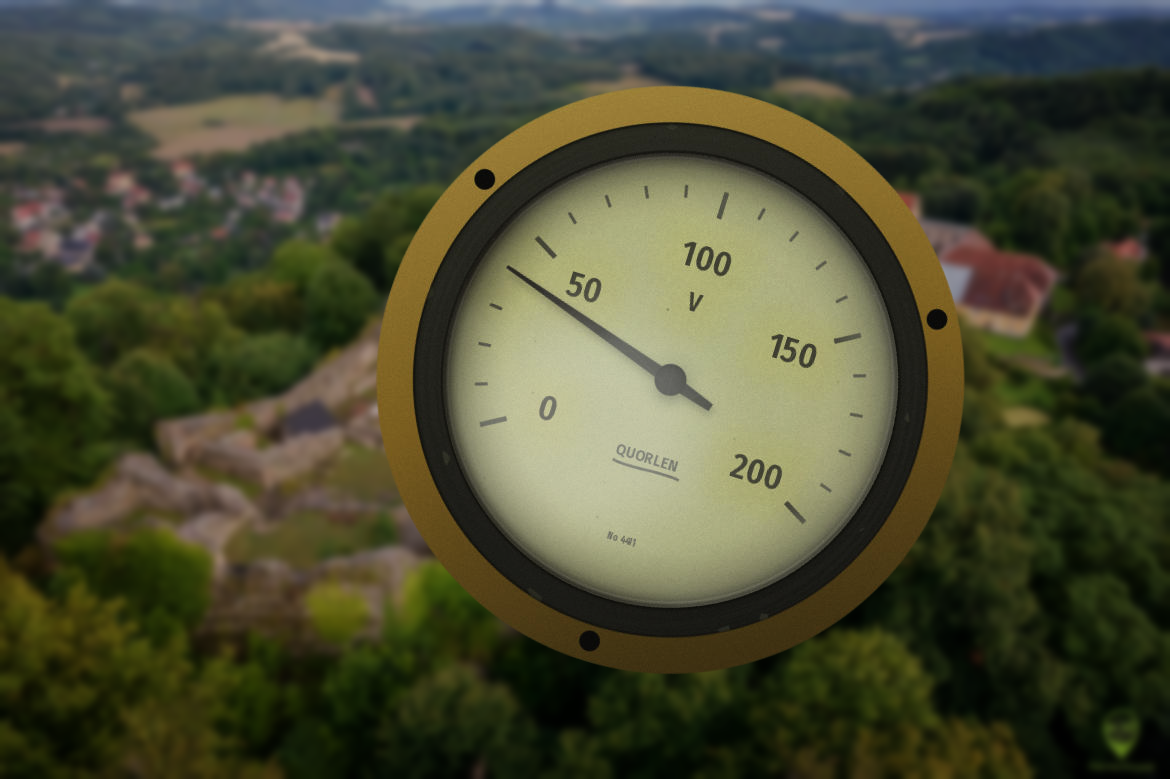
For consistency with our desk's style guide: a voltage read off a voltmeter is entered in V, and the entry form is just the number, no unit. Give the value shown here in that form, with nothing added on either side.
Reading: 40
